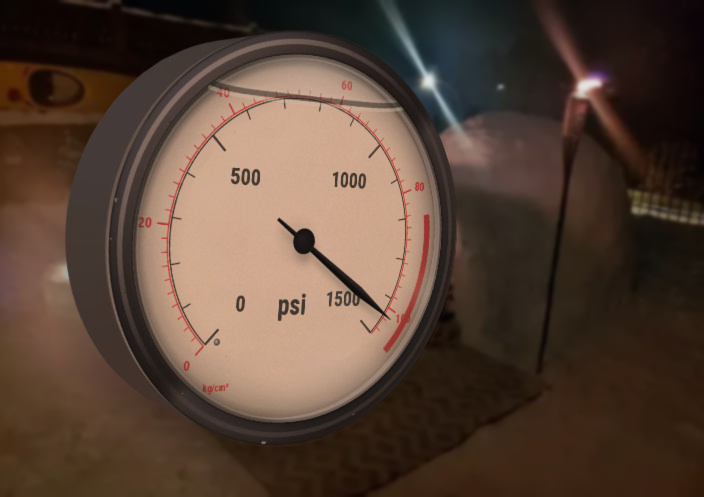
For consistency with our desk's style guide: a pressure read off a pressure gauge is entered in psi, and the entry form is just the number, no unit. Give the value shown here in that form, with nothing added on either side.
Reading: 1450
